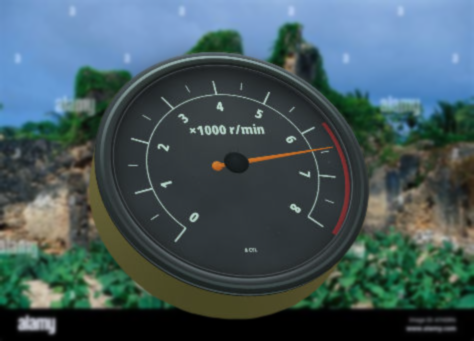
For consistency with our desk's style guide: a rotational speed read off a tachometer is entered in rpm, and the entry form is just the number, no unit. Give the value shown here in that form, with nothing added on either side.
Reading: 6500
